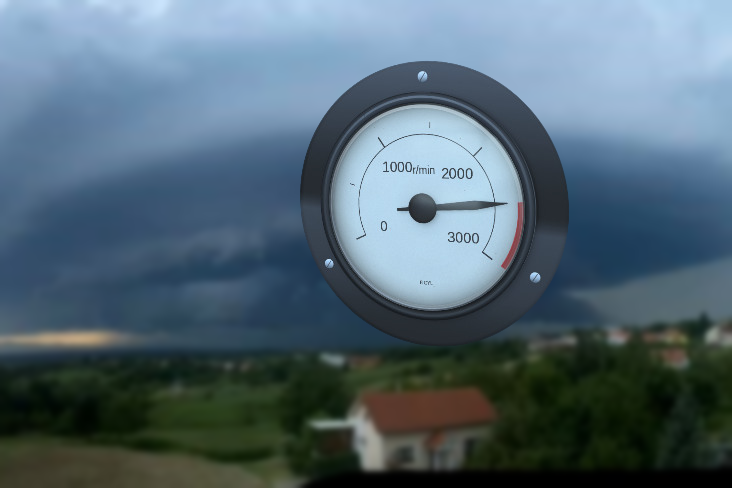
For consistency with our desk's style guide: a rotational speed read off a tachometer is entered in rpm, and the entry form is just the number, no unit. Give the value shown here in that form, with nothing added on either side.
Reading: 2500
